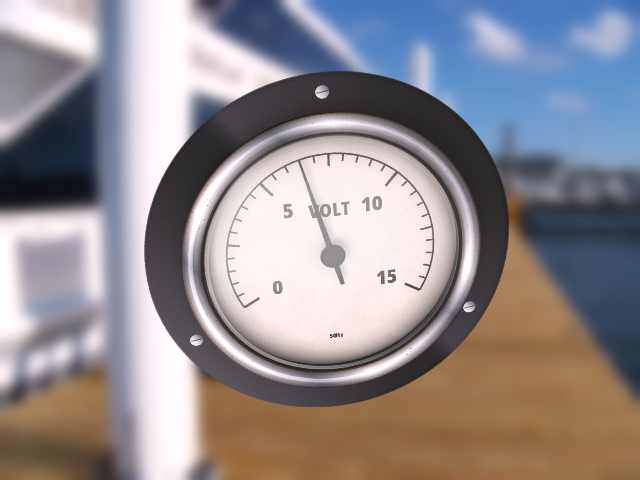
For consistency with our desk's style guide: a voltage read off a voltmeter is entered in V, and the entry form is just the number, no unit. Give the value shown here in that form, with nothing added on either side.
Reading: 6.5
